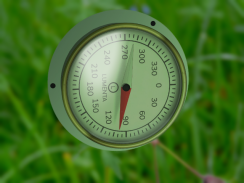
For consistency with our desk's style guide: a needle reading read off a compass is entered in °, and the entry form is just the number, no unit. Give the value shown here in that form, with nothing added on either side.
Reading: 100
